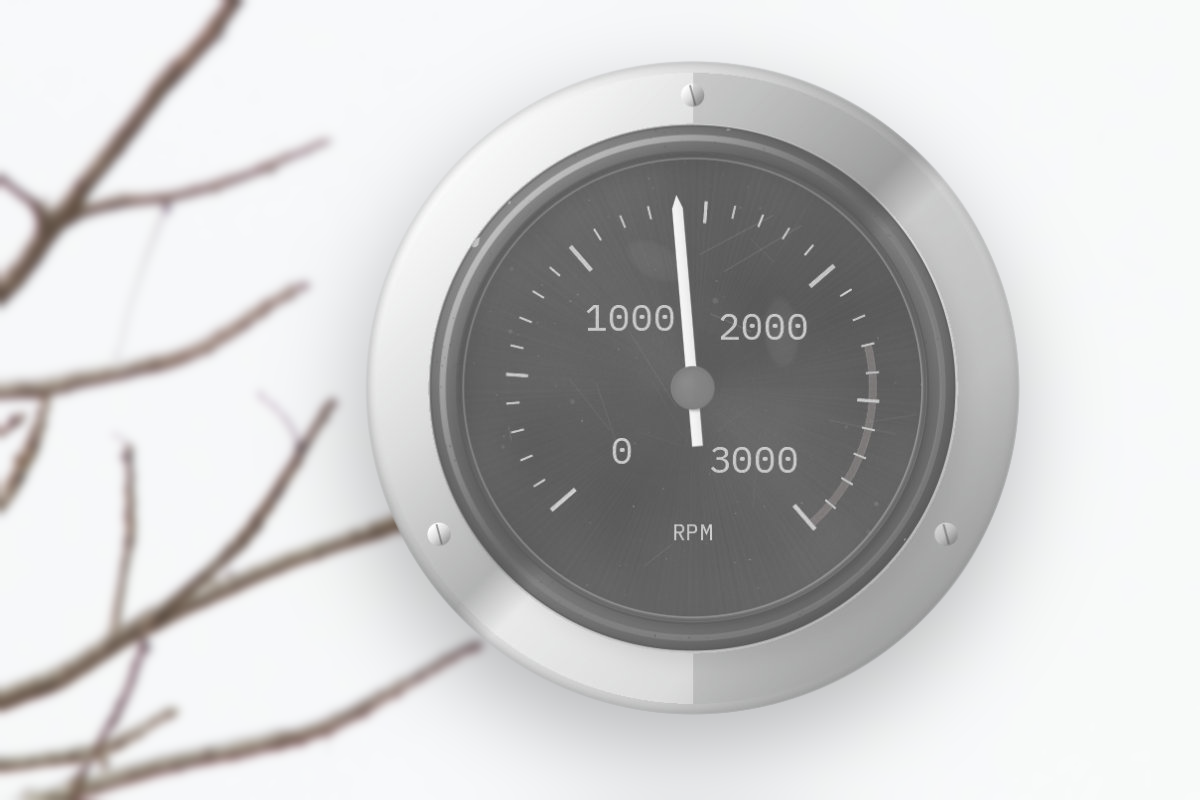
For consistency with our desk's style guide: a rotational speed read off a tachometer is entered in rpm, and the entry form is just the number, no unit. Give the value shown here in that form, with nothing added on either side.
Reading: 1400
